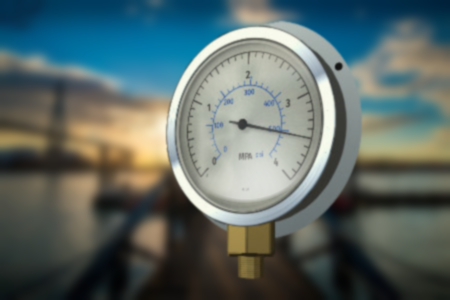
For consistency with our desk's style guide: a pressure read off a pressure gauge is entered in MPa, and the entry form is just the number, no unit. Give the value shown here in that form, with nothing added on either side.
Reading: 3.5
